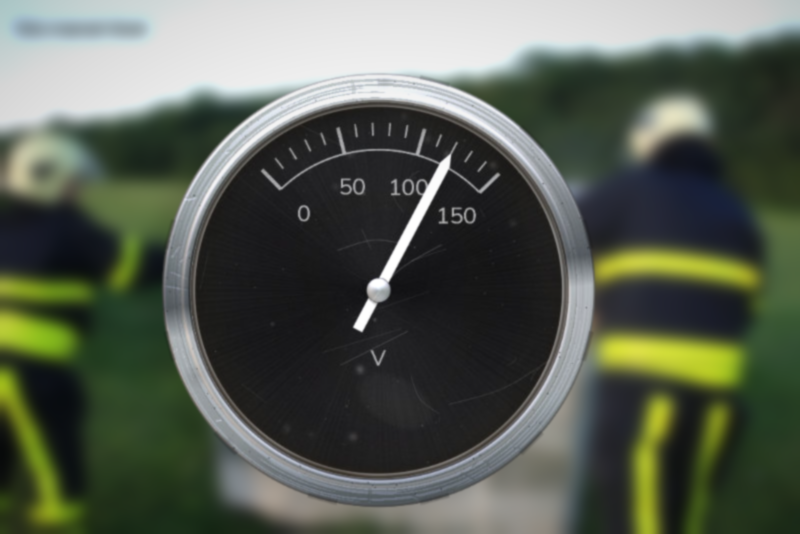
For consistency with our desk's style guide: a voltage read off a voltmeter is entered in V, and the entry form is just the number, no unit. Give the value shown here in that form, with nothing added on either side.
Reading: 120
